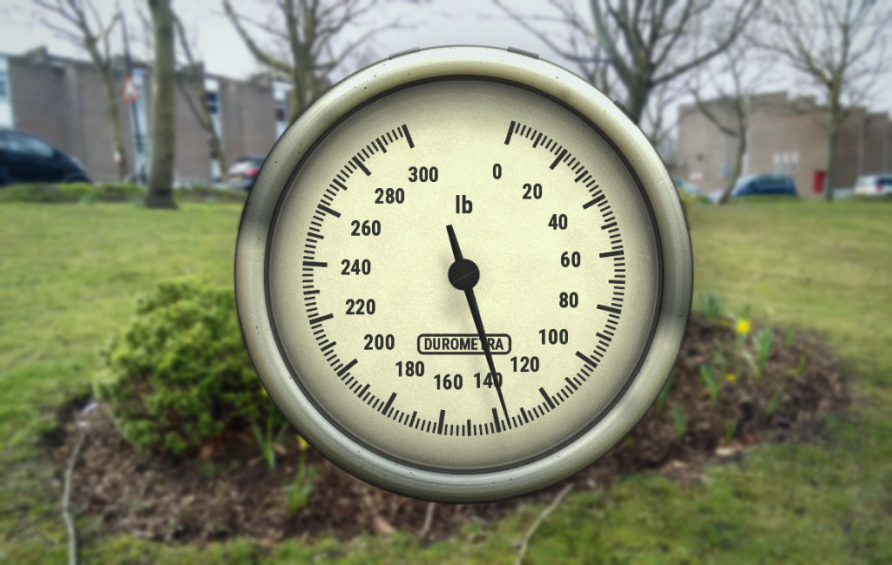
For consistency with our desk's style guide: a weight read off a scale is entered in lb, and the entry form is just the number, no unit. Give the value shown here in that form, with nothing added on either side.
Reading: 136
